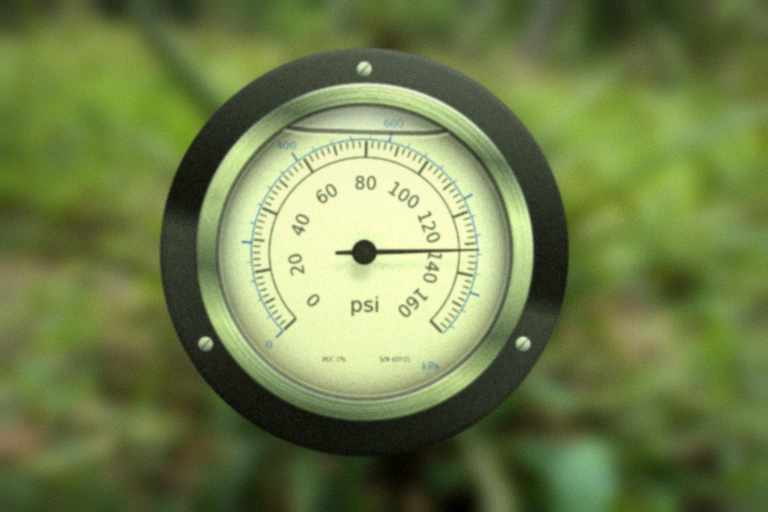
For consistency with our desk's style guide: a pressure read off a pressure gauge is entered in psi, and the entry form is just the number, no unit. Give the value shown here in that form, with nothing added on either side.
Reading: 132
